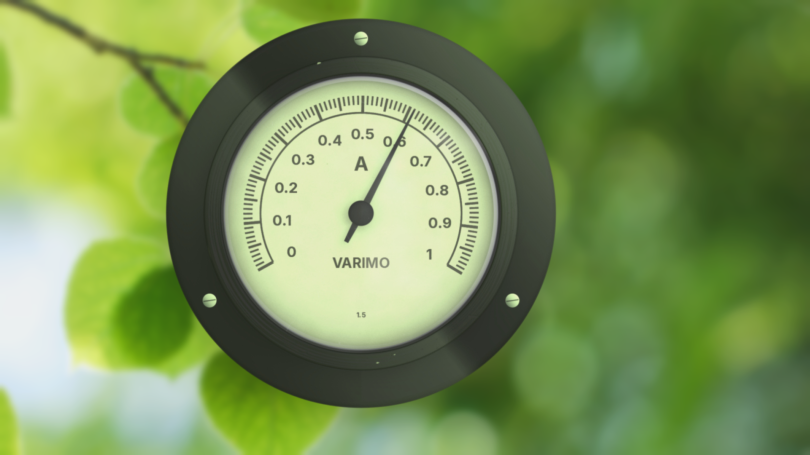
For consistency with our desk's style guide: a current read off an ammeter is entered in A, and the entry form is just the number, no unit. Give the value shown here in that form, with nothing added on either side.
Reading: 0.61
